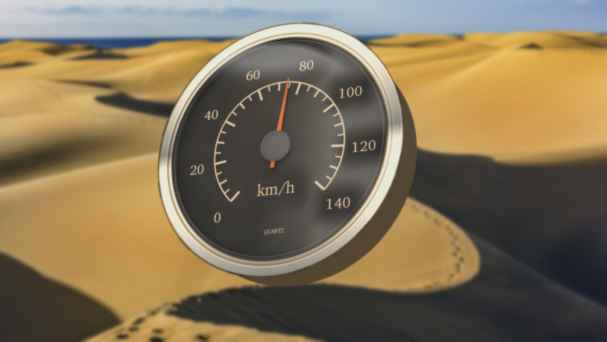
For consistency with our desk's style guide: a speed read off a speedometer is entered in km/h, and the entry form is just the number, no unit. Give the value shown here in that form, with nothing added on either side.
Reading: 75
